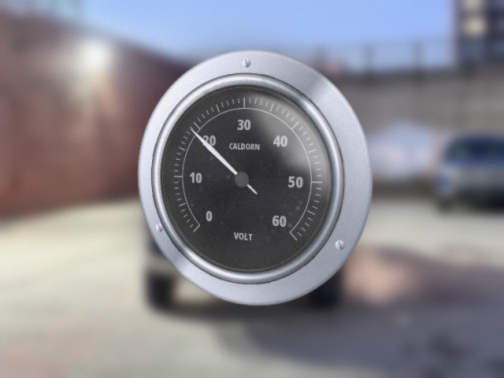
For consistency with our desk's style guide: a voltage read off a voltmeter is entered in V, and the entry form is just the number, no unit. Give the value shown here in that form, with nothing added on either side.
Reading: 19
